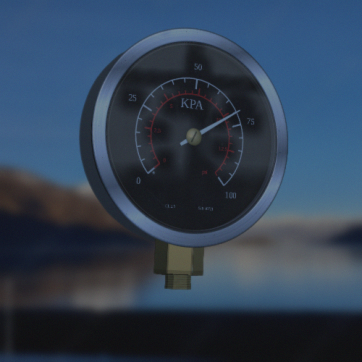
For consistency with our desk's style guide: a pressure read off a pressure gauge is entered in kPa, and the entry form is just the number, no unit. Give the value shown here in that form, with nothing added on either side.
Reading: 70
